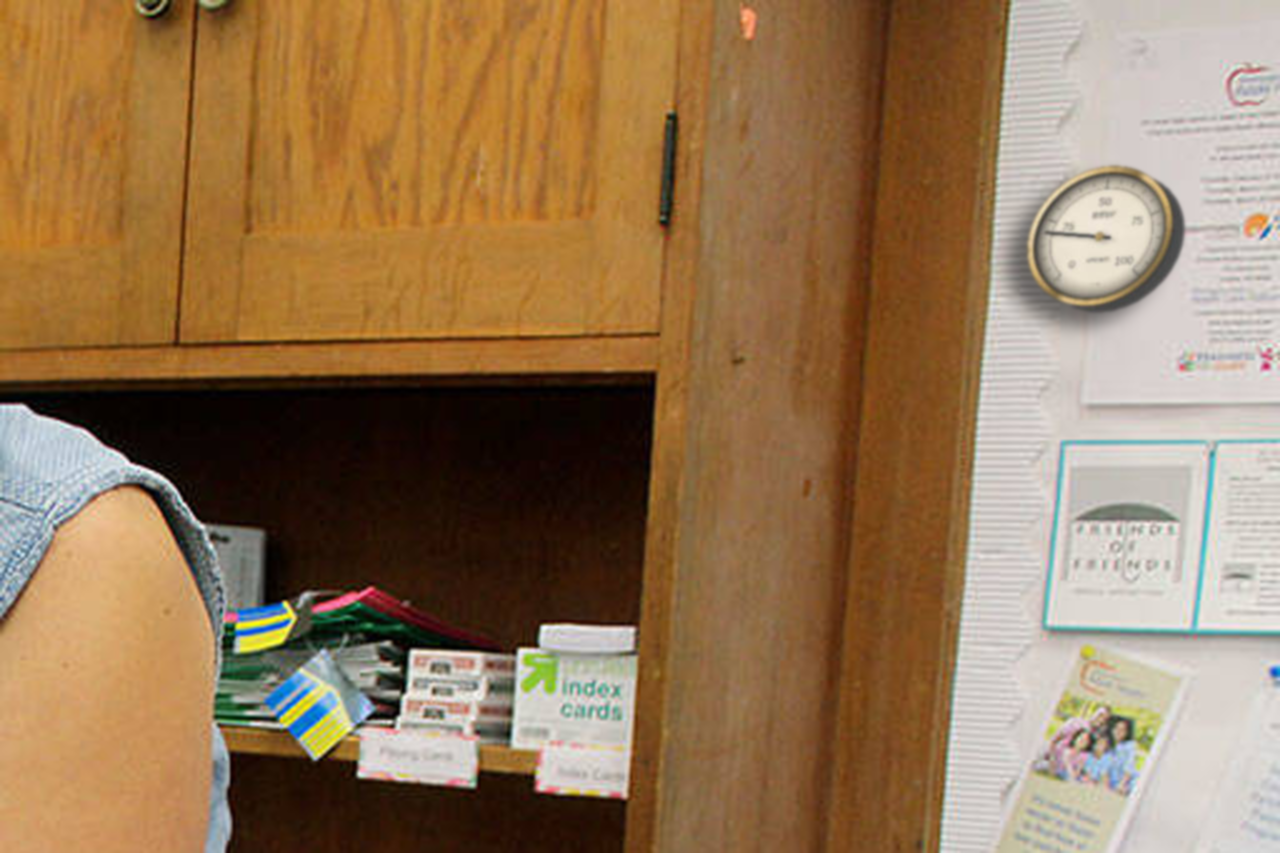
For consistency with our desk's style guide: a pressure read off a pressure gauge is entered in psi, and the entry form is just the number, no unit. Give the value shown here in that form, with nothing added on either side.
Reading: 20
